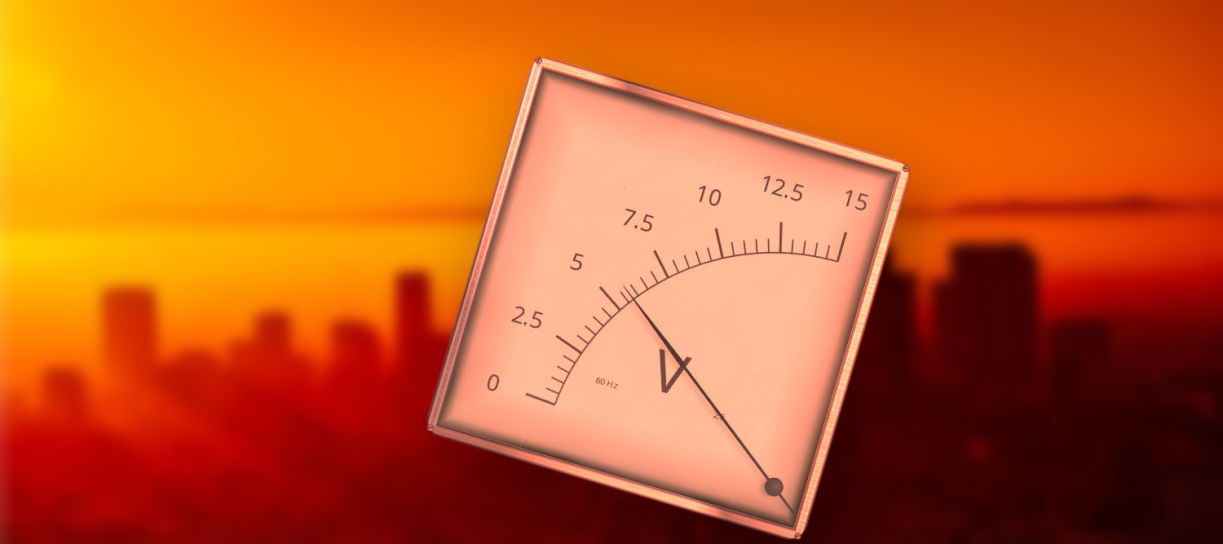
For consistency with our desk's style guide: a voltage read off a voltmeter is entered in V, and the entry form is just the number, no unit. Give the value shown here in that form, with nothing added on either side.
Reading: 5.75
